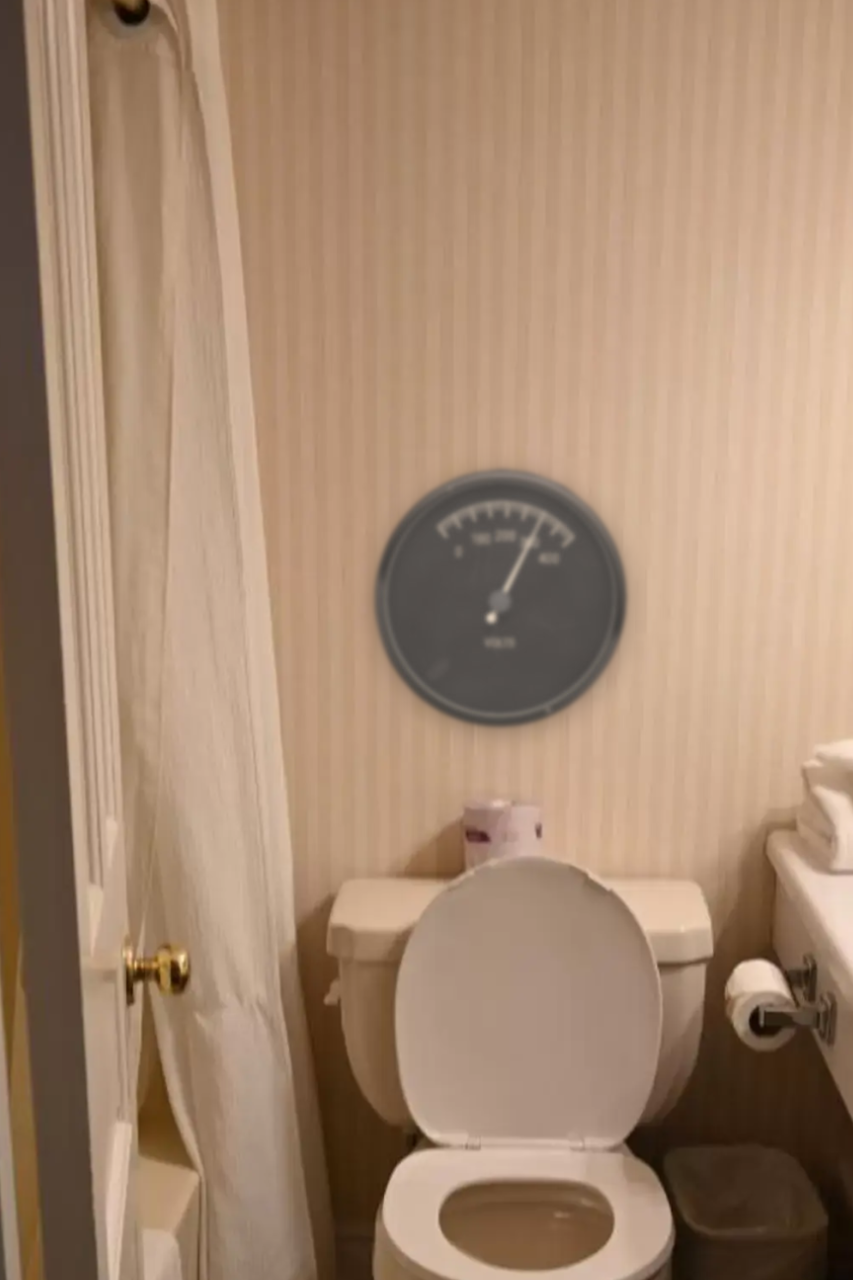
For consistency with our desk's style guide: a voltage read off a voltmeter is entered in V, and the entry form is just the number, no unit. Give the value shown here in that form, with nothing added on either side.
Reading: 300
